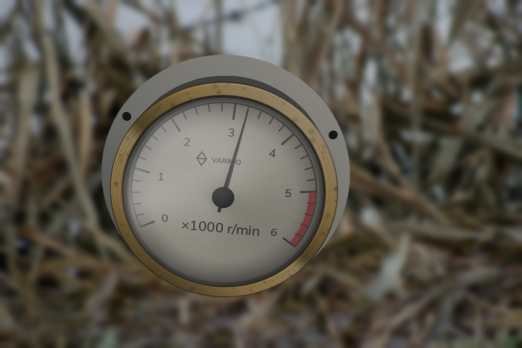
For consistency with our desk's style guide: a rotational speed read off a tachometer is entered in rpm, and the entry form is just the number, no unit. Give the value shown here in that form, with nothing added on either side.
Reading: 3200
